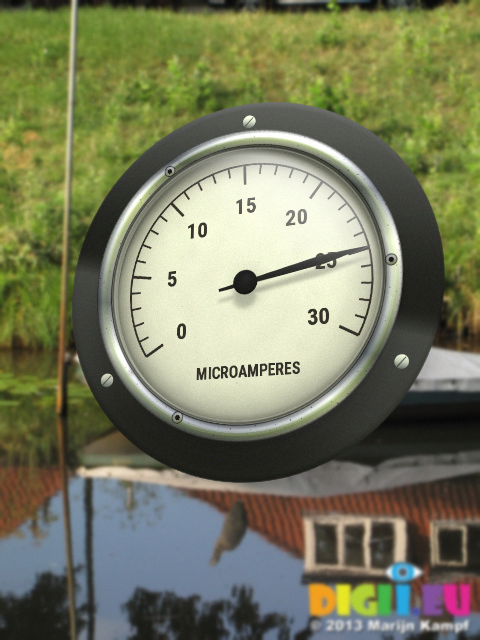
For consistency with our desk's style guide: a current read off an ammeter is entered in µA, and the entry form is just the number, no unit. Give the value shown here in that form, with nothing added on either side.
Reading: 25
